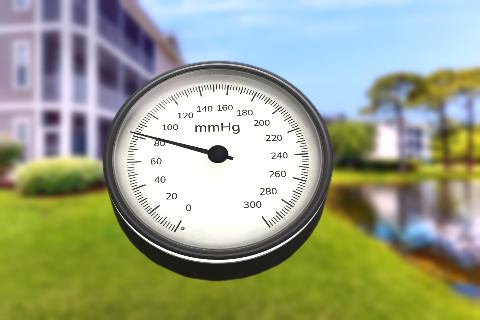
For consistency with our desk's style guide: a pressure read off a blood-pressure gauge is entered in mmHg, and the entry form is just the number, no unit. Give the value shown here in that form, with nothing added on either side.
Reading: 80
